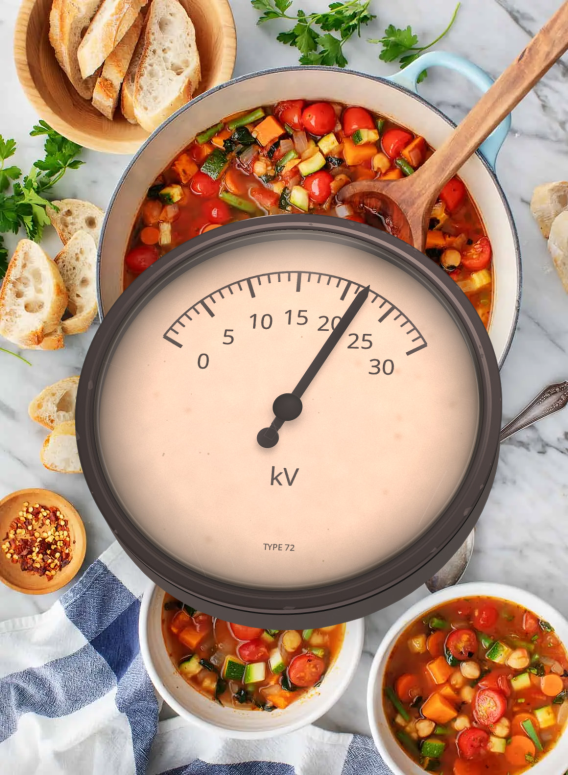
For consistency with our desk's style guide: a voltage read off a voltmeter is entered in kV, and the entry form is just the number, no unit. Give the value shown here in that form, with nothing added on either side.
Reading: 22
